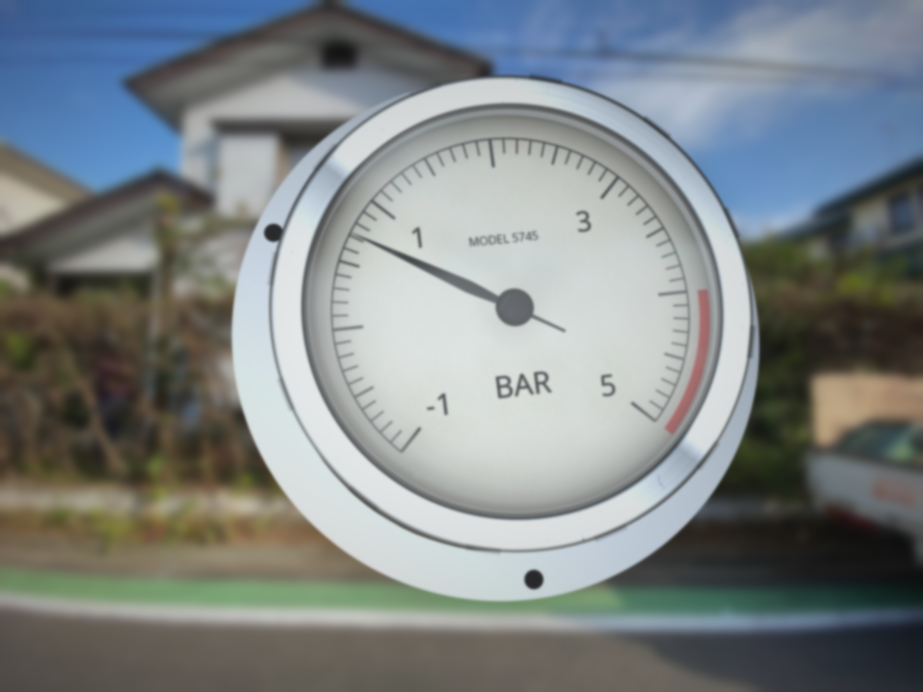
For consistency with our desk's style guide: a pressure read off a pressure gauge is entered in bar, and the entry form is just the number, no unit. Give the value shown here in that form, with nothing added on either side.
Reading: 0.7
